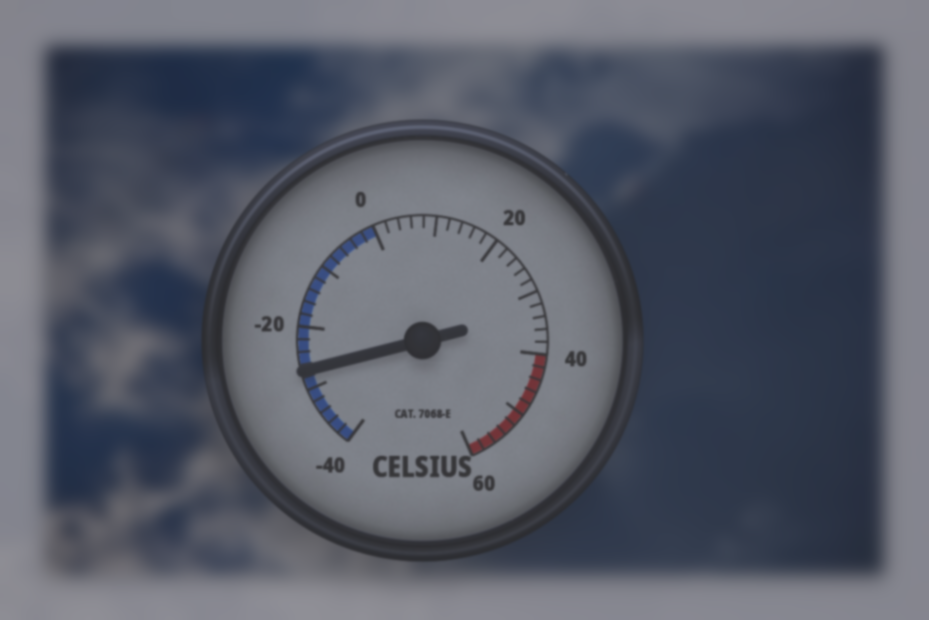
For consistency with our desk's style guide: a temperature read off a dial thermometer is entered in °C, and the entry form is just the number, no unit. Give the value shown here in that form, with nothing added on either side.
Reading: -27
